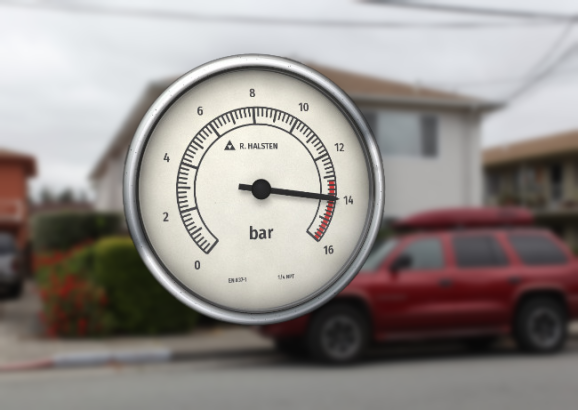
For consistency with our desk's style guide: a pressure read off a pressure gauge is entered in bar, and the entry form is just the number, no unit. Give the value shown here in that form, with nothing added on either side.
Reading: 14
